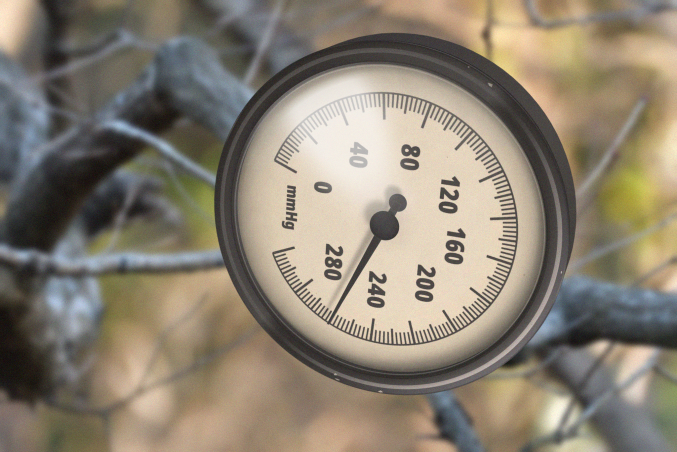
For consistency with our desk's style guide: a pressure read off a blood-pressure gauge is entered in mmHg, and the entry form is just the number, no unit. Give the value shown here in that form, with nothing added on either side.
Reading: 260
